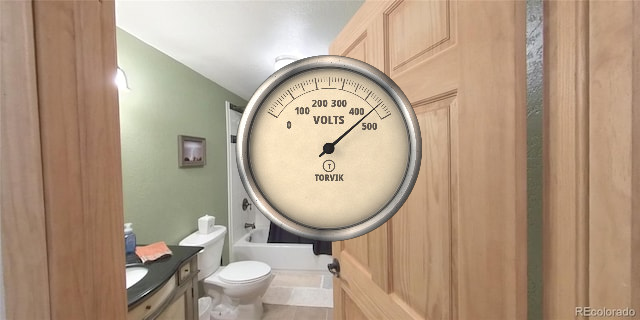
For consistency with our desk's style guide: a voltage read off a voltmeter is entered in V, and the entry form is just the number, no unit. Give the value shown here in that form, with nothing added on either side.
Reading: 450
